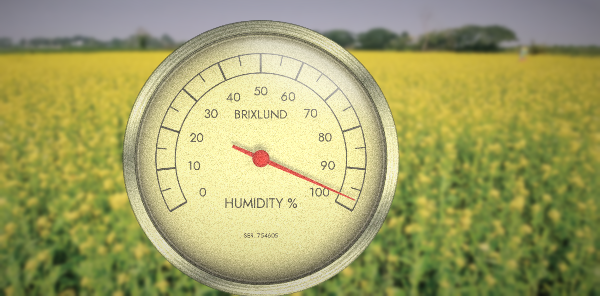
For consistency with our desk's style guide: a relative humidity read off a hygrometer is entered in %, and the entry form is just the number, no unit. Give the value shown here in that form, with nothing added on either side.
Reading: 97.5
